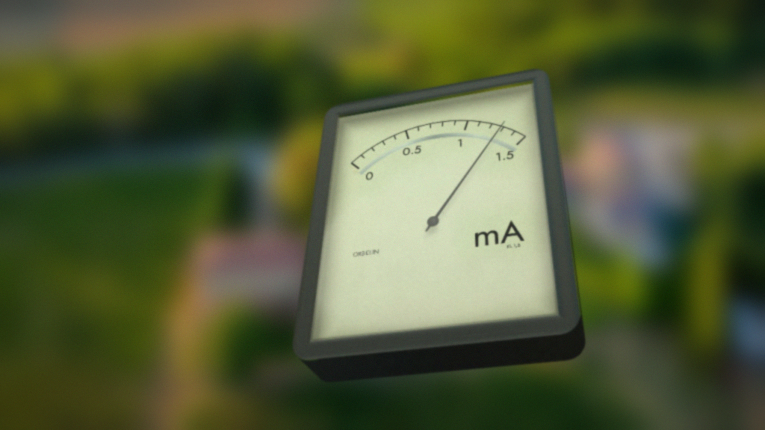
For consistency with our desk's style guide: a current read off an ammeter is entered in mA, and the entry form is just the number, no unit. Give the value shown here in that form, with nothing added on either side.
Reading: 1.3
